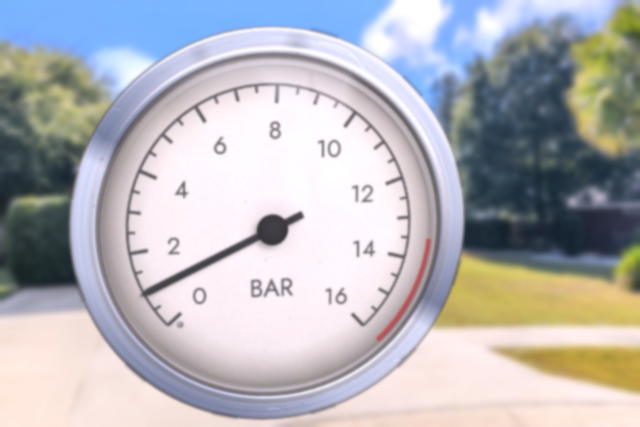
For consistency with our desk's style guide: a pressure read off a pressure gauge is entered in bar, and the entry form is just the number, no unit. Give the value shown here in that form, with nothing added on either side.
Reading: 1
